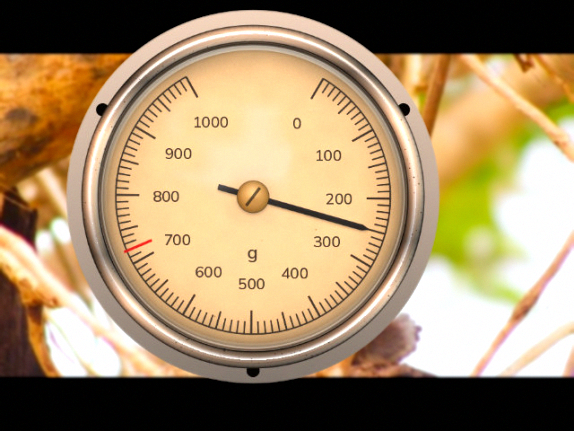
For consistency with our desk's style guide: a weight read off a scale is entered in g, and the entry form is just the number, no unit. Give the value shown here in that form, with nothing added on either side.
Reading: 250
